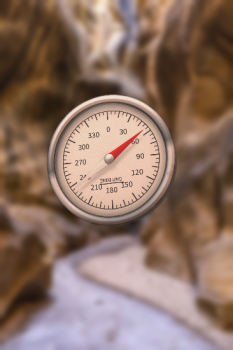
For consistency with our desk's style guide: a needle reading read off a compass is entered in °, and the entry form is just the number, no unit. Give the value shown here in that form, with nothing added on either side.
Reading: 55
